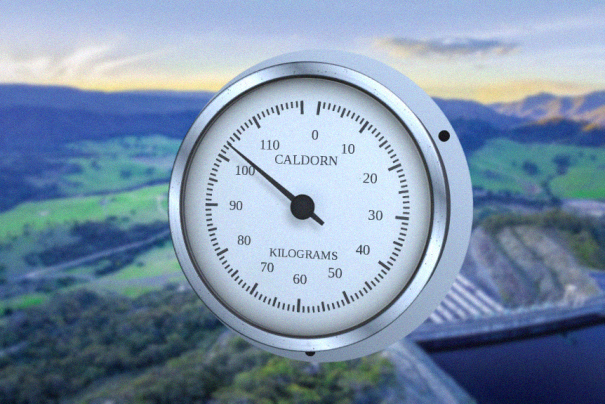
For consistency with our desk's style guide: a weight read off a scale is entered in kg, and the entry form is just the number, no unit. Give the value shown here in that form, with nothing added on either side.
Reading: 103
